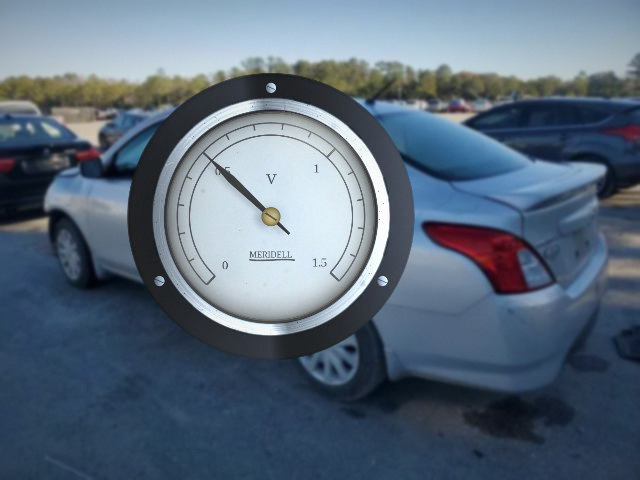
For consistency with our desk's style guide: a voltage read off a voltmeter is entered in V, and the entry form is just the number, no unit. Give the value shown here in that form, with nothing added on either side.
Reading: 0.5
